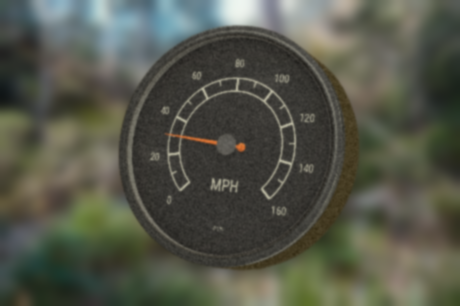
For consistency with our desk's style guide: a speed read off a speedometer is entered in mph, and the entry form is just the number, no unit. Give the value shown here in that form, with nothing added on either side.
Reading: 30
